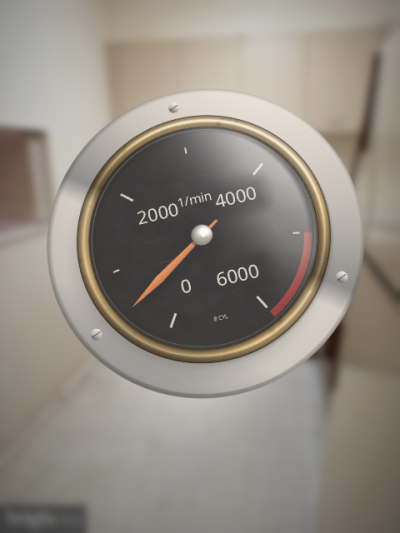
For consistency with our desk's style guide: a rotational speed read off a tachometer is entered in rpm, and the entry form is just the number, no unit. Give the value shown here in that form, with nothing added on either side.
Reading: 500
